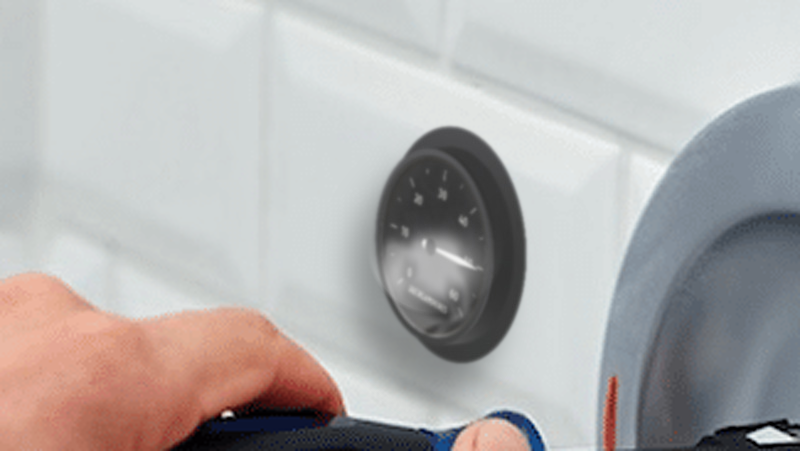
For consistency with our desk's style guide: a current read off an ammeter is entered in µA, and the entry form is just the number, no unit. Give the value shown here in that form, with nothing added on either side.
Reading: 50
